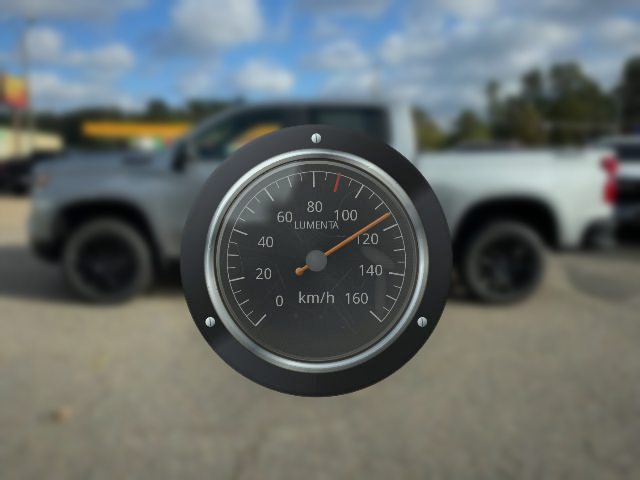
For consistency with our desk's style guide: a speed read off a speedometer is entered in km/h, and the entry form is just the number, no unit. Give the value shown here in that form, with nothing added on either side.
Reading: 115
